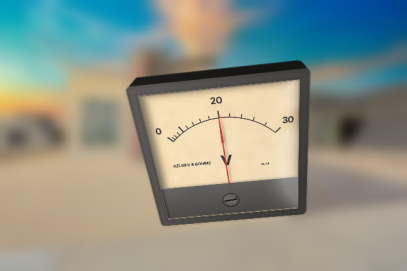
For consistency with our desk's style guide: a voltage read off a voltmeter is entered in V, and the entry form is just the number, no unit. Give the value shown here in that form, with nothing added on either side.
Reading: 20
